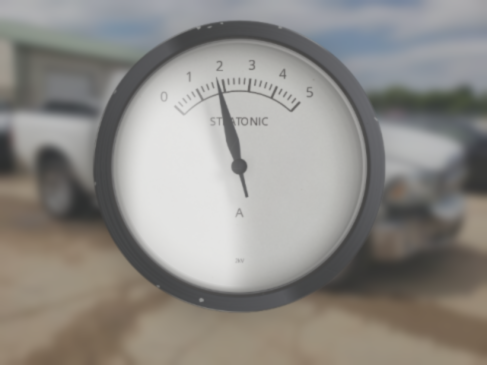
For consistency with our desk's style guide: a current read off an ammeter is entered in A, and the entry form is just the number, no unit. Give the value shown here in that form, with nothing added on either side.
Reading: 1.8
